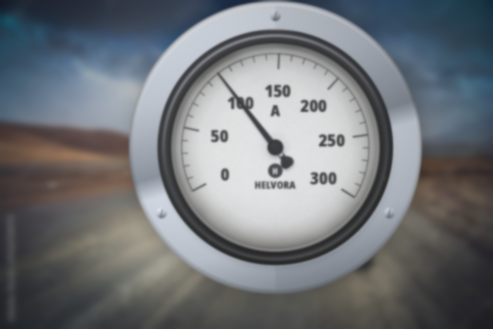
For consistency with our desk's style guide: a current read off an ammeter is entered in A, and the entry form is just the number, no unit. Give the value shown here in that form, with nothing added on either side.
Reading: 100
